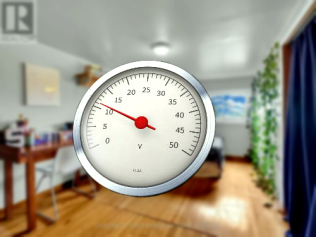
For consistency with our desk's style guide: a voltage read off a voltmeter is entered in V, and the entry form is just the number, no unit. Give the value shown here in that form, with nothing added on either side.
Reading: 11
